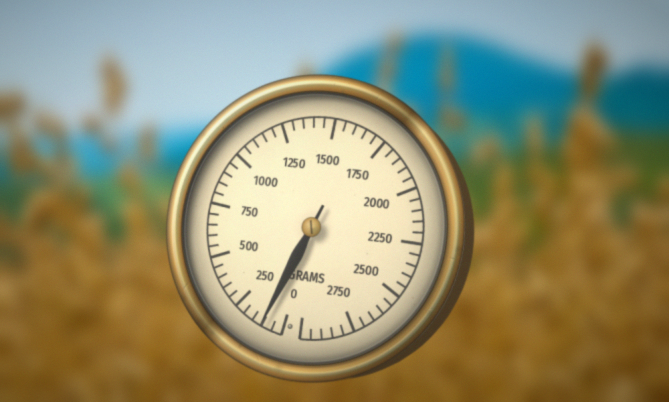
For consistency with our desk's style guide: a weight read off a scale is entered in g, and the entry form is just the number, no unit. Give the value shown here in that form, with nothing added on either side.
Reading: 100
